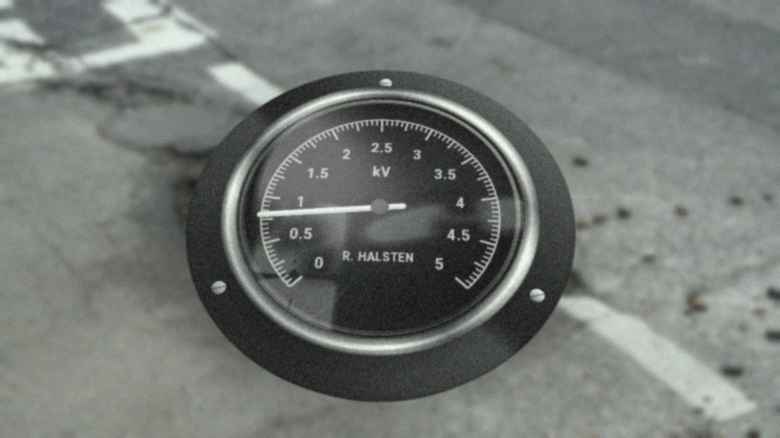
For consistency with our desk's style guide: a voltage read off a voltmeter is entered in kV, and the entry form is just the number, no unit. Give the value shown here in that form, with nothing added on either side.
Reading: 0.75
